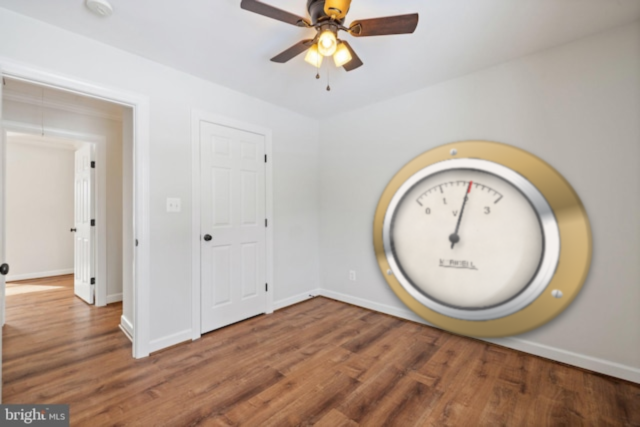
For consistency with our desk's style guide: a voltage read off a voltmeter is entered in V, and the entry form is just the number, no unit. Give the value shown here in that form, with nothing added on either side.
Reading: 2
